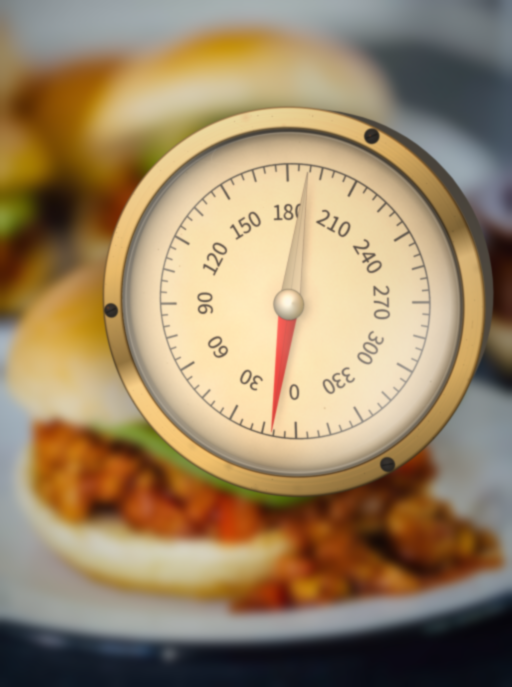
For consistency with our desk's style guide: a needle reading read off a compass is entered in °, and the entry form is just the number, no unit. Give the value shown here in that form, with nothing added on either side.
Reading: 10
